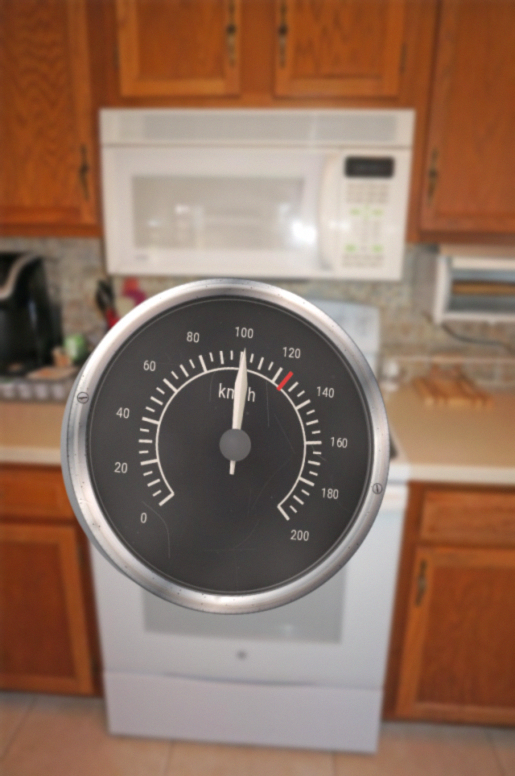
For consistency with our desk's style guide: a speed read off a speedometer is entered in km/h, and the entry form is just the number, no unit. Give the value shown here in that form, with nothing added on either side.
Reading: 100
